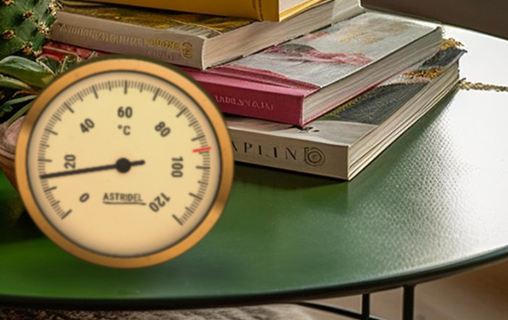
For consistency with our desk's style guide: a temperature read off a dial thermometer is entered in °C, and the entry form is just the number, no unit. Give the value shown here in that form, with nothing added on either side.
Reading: 15
